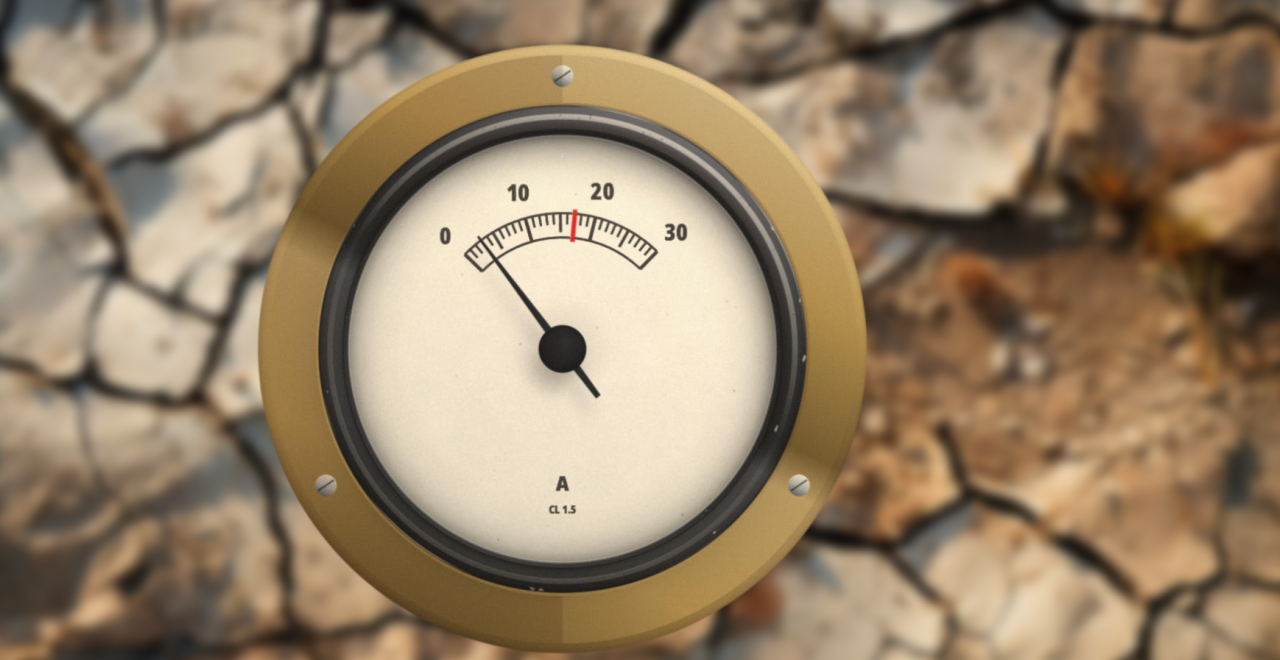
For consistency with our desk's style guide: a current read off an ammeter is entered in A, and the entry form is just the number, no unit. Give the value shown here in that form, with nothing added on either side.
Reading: 3
